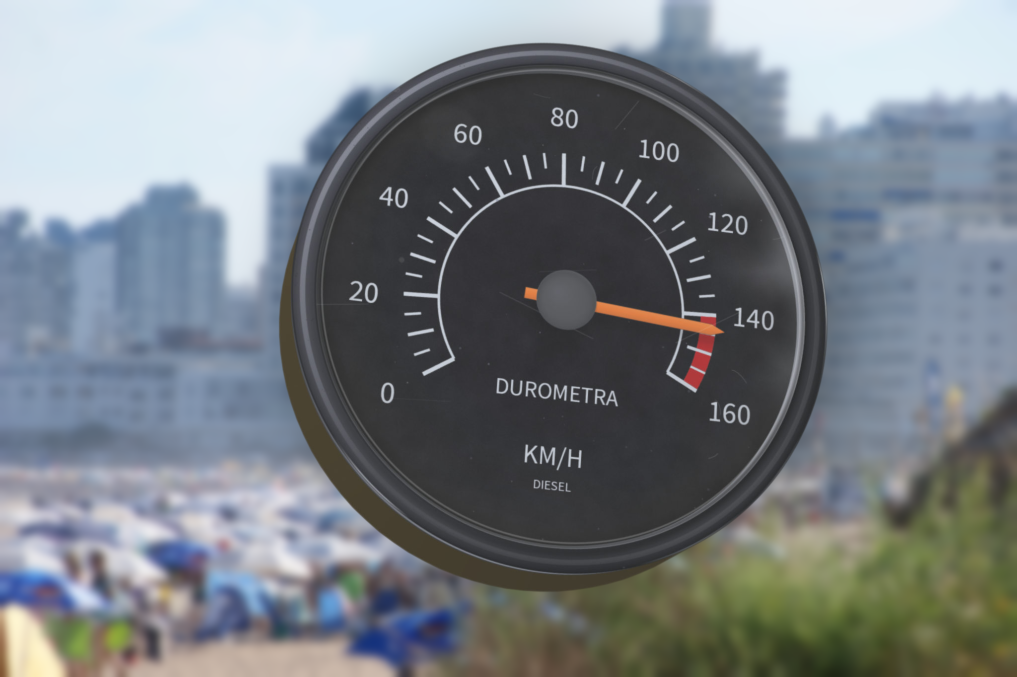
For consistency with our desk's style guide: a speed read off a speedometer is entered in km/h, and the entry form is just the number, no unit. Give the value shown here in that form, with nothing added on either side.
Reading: 145
